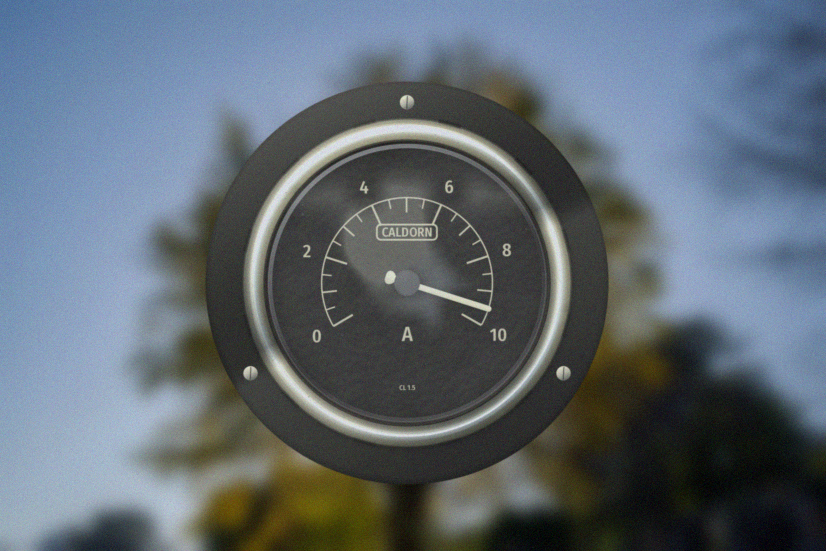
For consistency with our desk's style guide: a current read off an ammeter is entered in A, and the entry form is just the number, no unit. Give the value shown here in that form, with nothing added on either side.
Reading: 9.5
